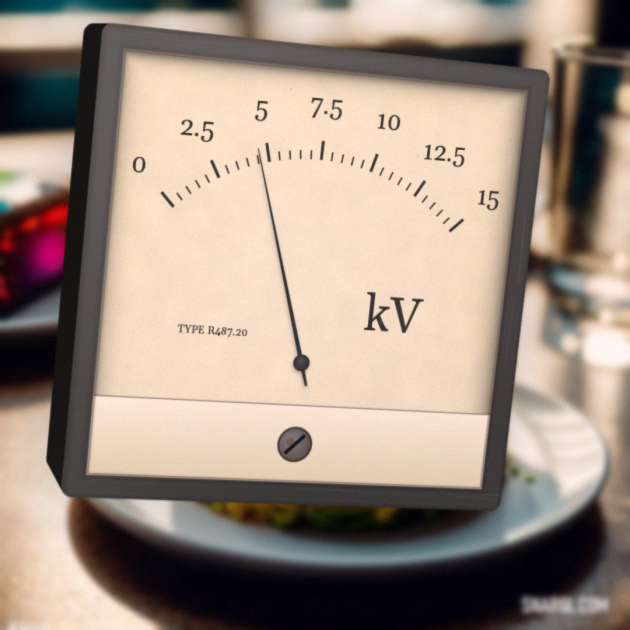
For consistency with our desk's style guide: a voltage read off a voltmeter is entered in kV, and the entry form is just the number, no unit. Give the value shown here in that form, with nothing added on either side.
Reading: 4.5
